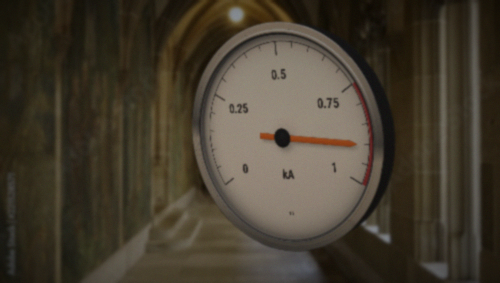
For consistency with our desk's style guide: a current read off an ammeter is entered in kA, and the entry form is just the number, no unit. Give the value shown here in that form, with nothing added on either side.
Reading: 0.9
